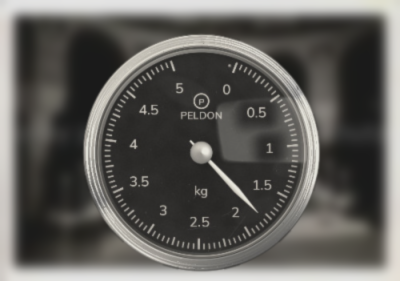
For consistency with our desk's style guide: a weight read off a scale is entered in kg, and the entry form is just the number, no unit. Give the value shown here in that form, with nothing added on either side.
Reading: 1.8
